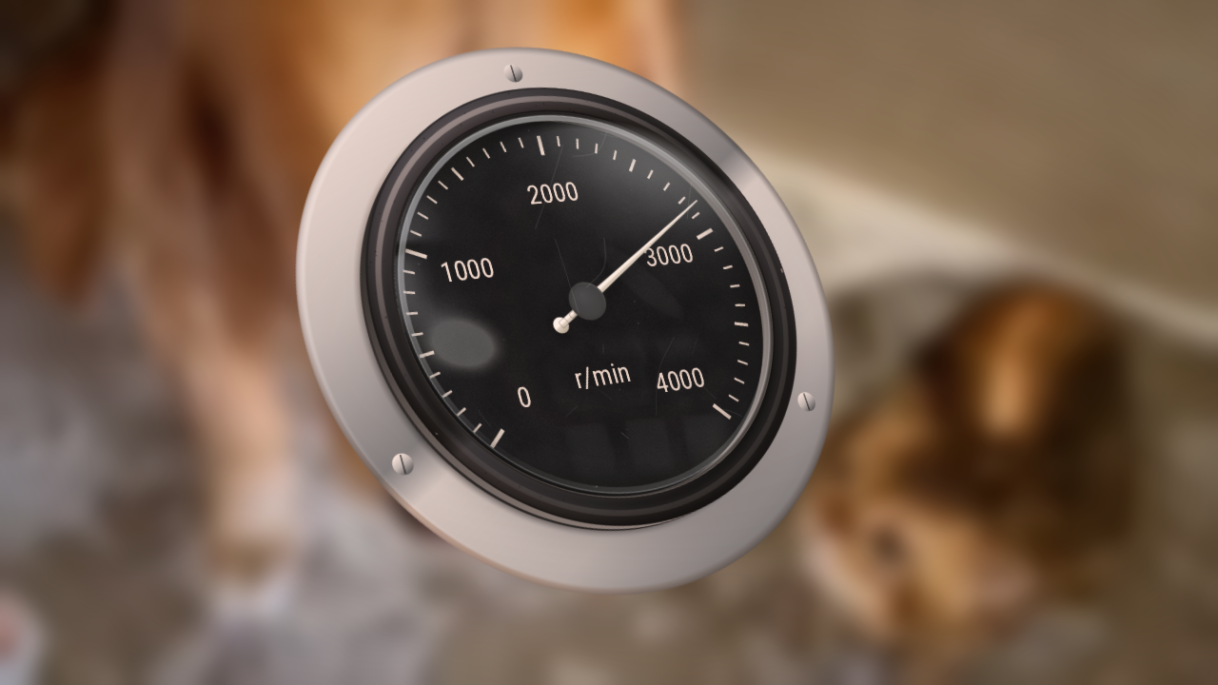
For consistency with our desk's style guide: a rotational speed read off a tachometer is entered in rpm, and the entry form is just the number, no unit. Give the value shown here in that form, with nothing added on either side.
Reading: 2850
